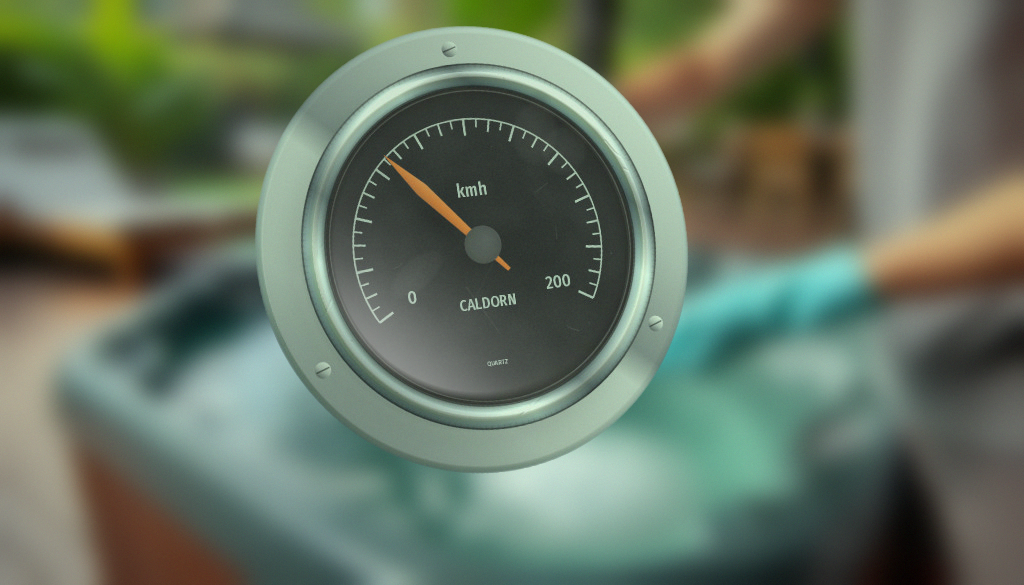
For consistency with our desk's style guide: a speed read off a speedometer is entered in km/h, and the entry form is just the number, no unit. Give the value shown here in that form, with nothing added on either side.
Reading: 65
